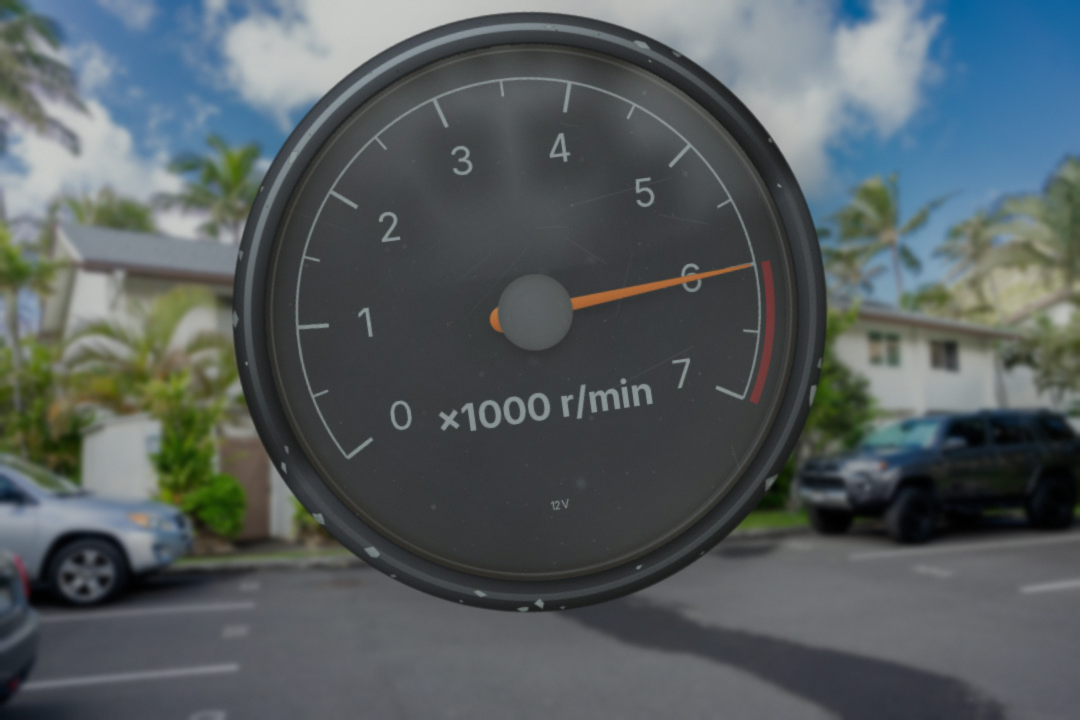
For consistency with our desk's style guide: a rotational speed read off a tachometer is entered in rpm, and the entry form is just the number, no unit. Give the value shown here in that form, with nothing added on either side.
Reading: 6000
